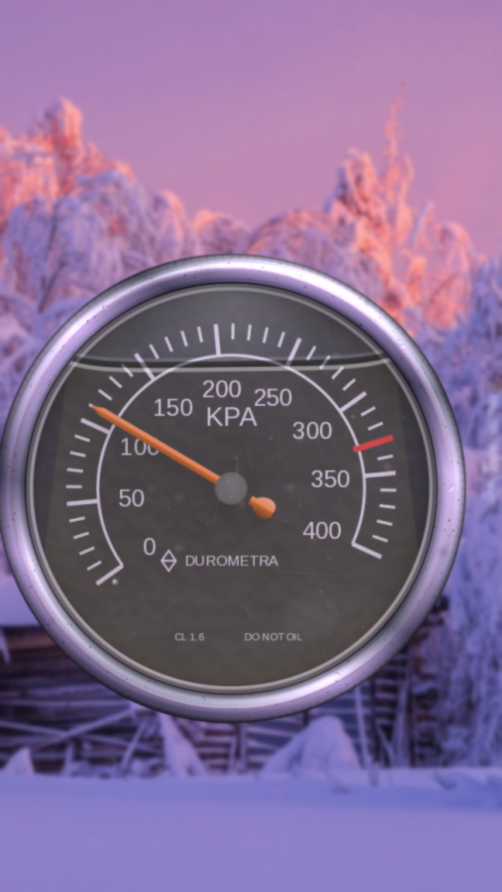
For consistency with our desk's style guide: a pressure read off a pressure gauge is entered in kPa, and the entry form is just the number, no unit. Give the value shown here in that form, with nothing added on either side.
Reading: 110
